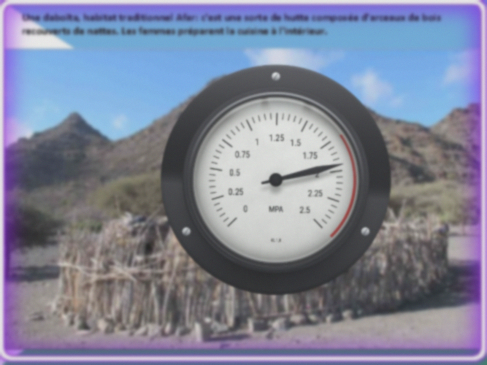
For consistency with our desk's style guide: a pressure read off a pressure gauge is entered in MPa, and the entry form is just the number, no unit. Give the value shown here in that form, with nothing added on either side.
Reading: 1.95
